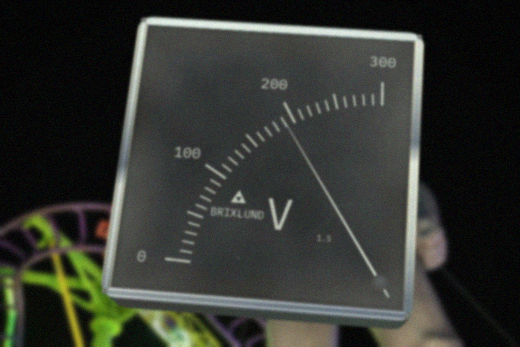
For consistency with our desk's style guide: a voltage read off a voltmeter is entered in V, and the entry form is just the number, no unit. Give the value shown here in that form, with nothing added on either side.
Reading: 190
